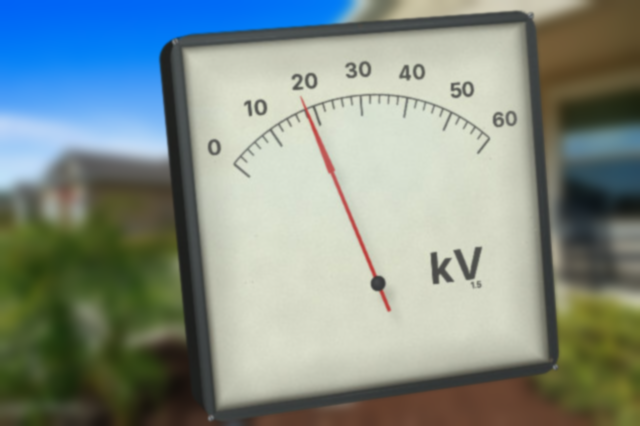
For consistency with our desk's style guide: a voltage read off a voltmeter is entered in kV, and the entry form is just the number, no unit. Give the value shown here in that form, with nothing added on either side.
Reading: 18
